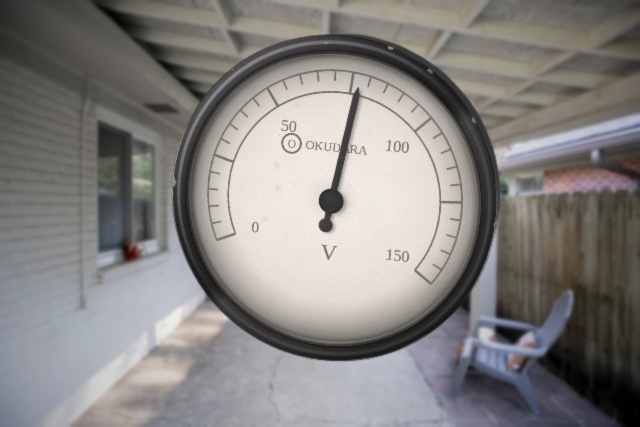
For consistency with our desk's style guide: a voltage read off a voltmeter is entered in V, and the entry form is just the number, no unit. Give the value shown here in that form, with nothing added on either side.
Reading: 77.5
